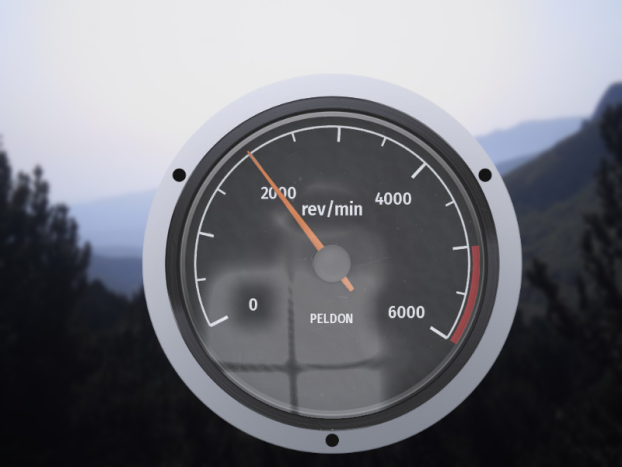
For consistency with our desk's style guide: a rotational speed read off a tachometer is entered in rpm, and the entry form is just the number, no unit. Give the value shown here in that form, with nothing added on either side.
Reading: 2000
